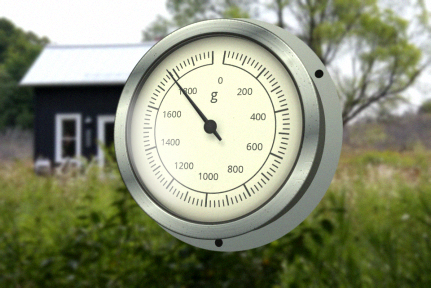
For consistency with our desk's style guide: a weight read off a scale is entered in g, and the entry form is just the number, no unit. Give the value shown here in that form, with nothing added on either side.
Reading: 1780
